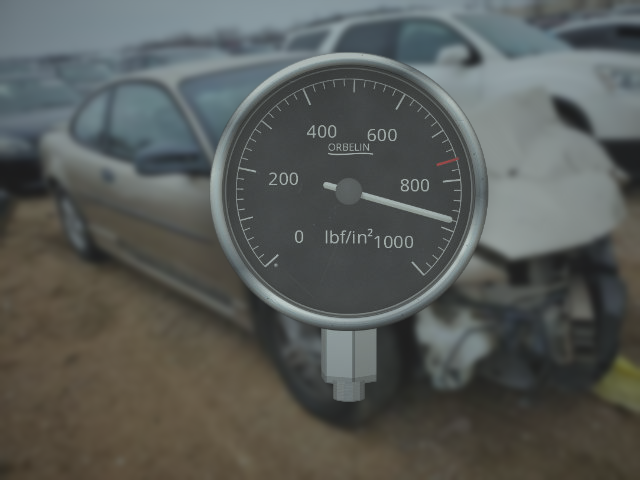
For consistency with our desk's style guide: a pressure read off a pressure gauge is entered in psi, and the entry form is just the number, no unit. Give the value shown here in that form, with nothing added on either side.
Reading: 880
